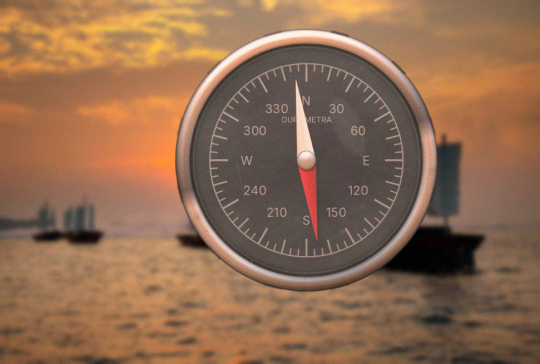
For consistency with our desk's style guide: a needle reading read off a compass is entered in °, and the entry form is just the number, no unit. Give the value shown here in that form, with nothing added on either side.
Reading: 172.5
